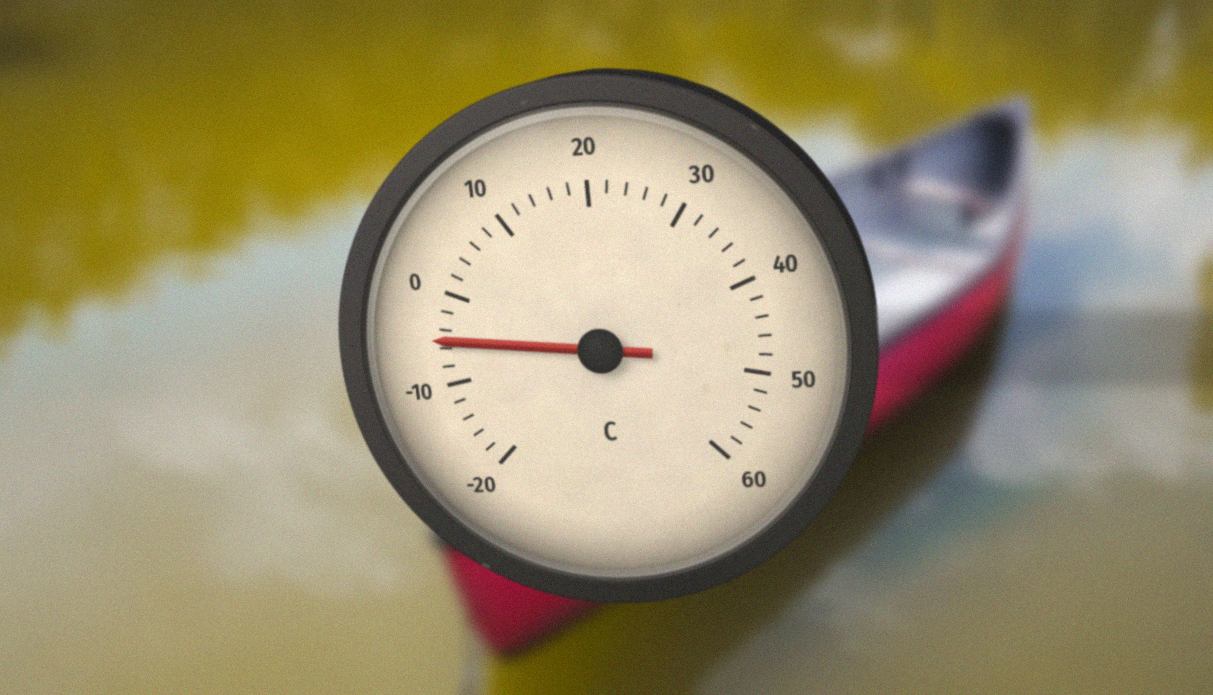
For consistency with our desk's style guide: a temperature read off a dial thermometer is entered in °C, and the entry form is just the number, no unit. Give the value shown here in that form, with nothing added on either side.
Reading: -5
